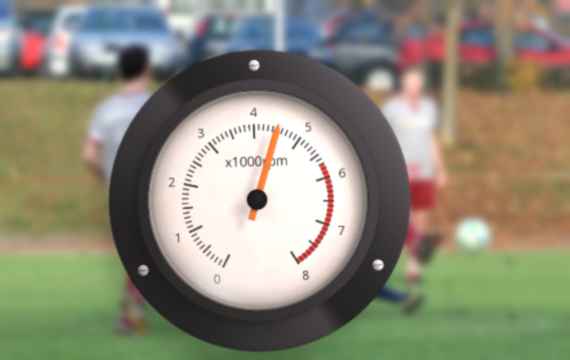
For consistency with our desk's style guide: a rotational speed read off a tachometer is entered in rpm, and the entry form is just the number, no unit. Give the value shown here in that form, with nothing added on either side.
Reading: 4500
